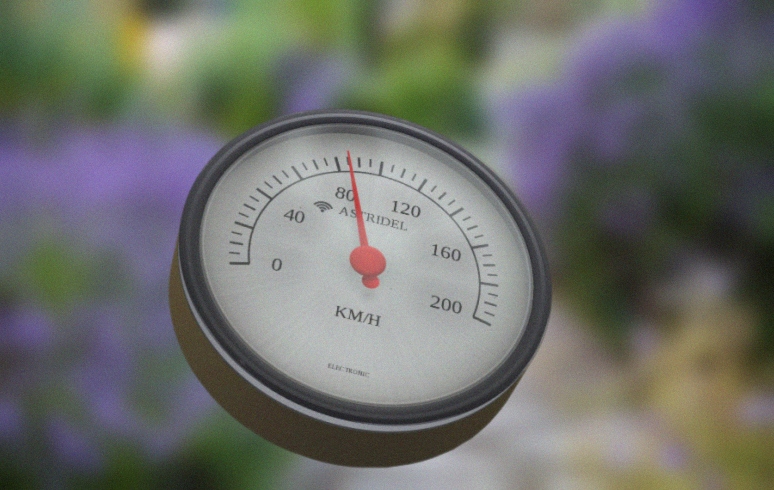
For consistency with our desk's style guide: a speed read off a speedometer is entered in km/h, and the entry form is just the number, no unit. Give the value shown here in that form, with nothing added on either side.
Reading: 85
